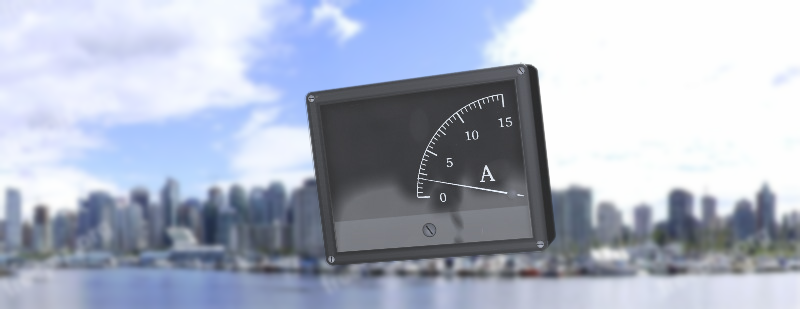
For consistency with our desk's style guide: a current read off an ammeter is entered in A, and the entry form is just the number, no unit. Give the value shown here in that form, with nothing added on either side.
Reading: 2
